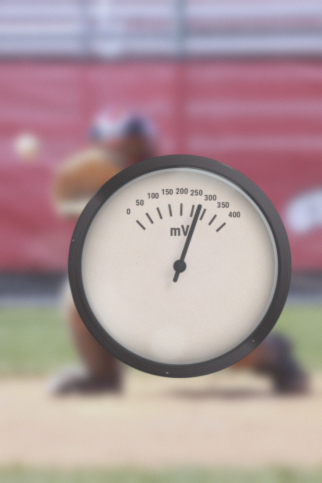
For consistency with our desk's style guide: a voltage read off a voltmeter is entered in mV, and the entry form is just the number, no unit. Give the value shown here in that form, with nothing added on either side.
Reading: 275
